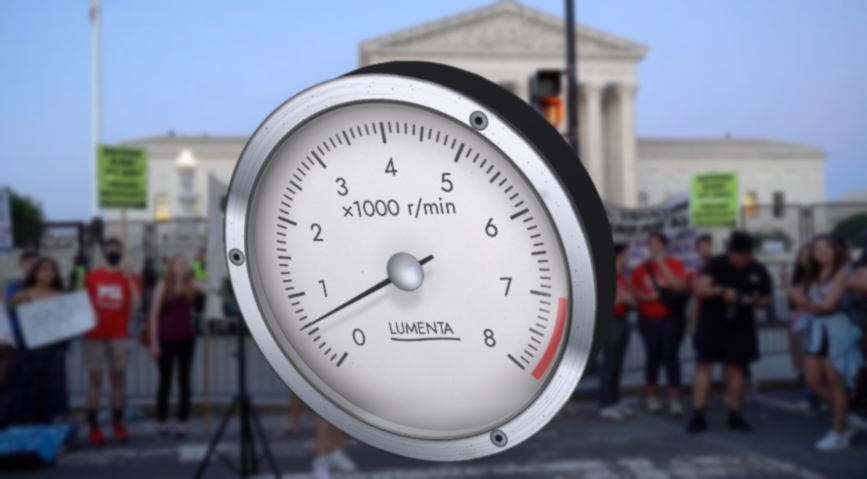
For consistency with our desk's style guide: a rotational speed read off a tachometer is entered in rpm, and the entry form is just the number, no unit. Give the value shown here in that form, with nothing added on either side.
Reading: 600
